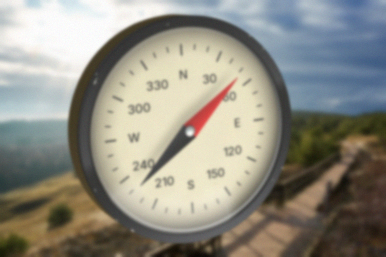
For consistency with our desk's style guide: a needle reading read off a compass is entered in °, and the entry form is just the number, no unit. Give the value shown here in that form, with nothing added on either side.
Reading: 50
